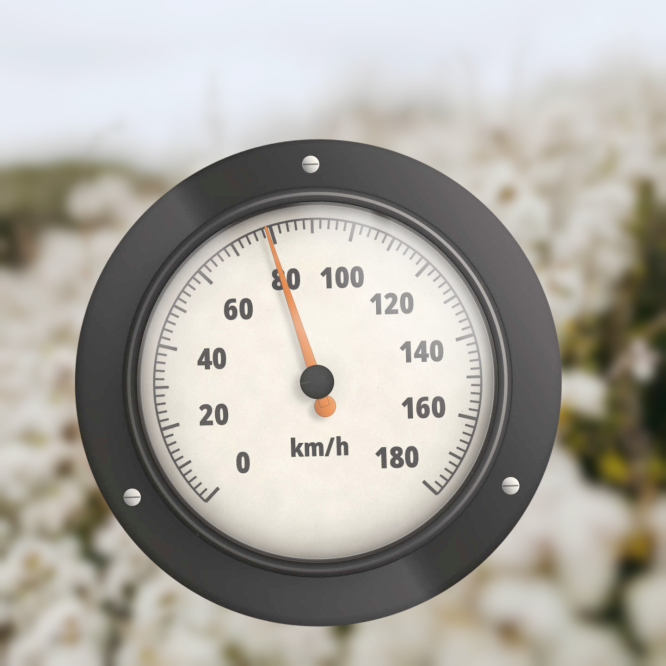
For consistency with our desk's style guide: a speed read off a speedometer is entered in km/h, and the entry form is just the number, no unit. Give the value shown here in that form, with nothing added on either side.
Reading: 79
